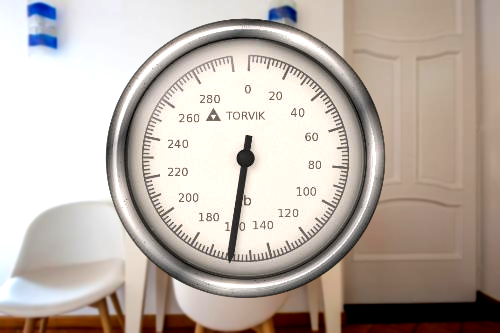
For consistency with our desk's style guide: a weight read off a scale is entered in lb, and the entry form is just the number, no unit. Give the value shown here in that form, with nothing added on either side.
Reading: 160
